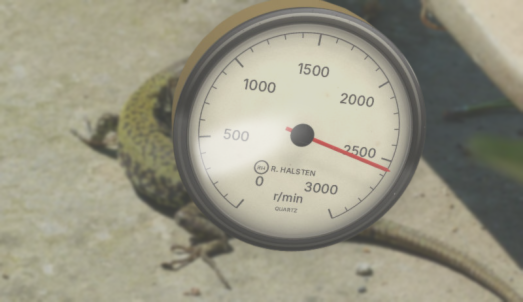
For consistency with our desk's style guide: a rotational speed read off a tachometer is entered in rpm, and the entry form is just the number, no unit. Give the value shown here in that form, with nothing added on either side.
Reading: 2550
